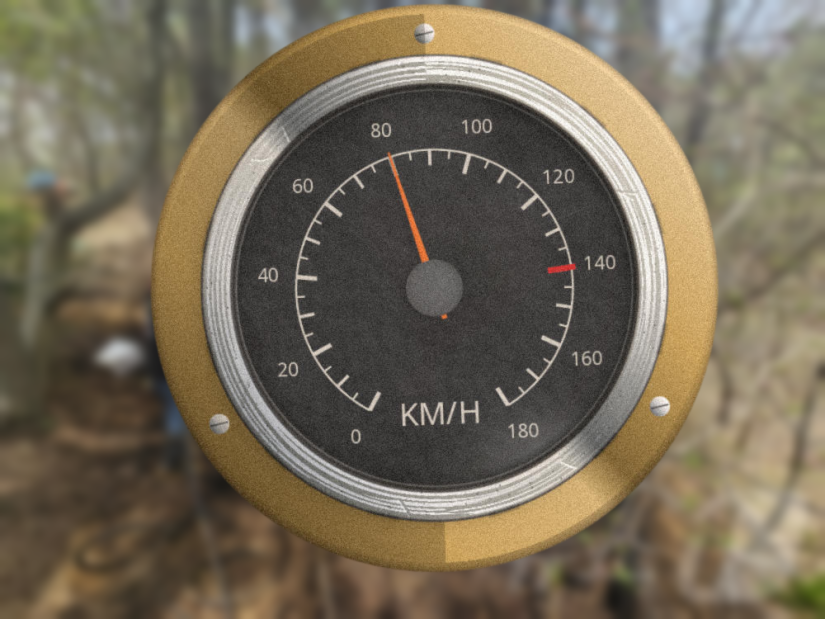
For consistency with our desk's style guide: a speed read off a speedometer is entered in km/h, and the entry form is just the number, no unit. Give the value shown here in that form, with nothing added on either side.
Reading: 80
